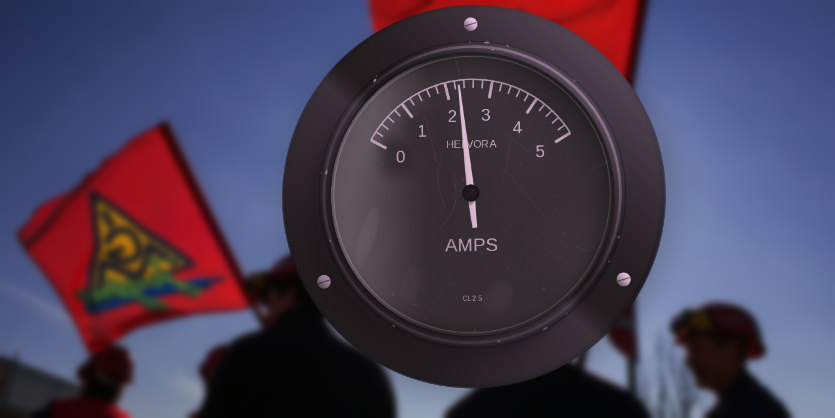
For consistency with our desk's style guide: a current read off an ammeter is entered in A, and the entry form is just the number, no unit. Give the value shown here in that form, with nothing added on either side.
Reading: 2.3
